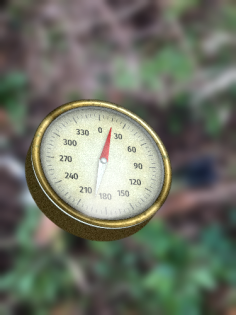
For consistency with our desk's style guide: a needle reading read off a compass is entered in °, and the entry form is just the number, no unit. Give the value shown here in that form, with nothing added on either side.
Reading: 15
